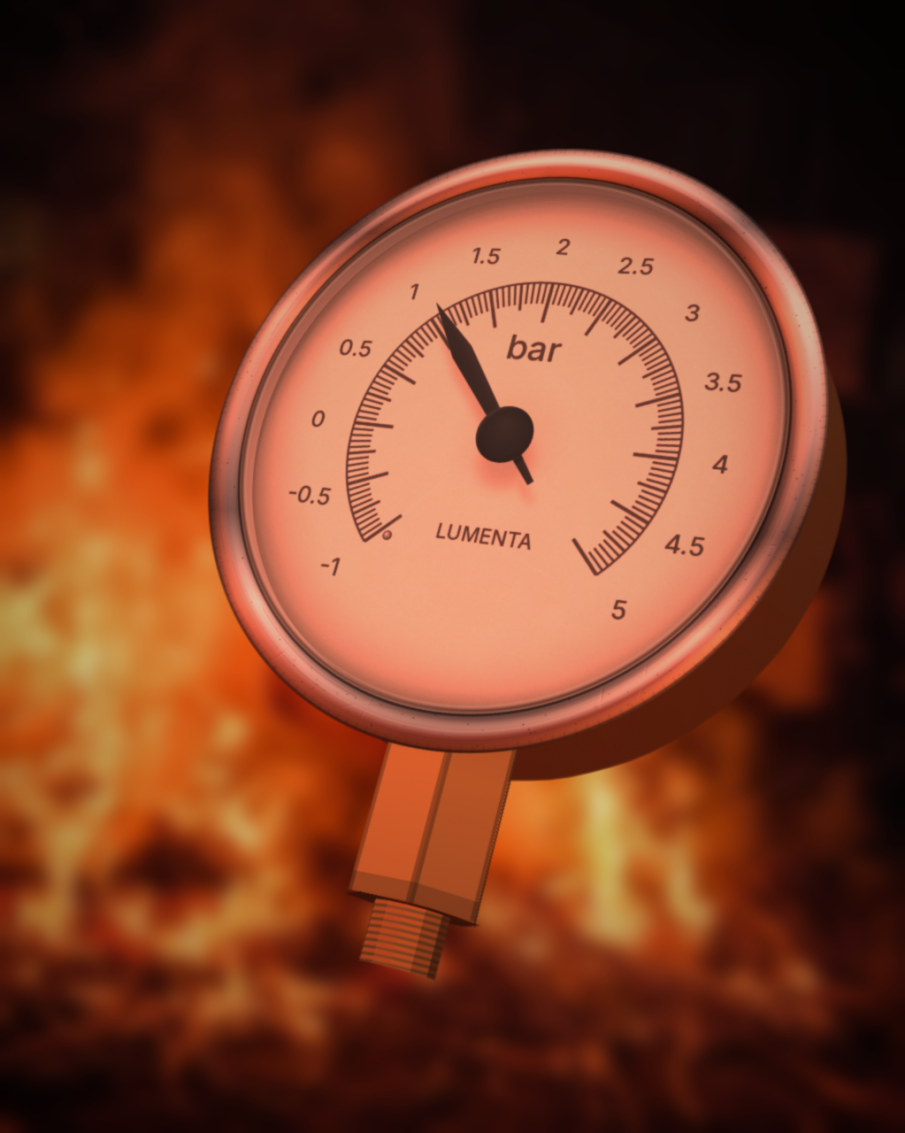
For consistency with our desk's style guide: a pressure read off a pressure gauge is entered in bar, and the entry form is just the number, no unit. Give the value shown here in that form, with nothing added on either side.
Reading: 1.1
